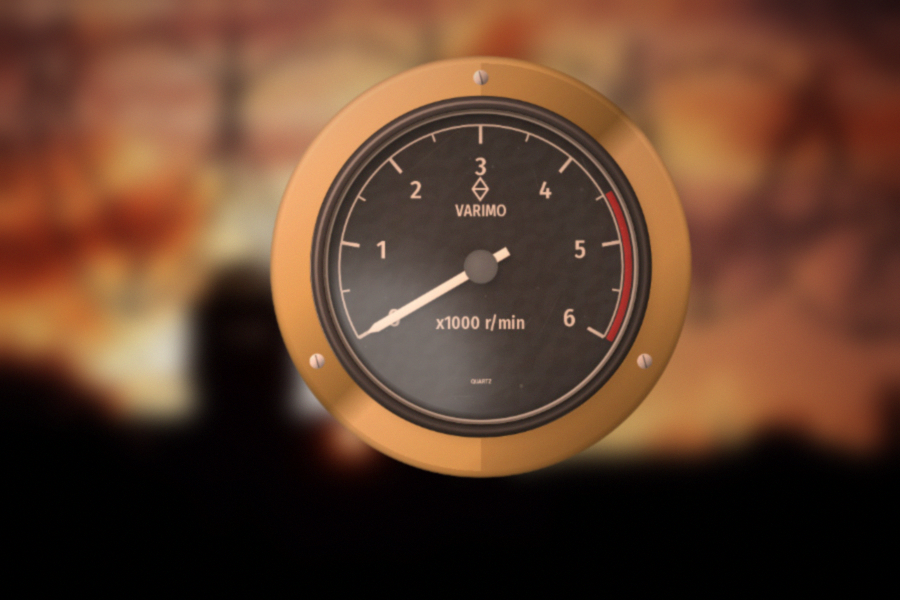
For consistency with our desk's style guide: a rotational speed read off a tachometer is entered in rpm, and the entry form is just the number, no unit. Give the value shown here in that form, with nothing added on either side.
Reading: 0
